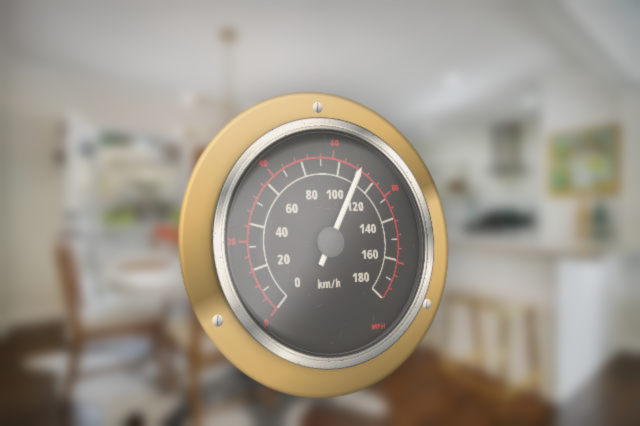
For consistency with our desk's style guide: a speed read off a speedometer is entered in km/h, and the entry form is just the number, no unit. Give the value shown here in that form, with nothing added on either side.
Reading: 110
